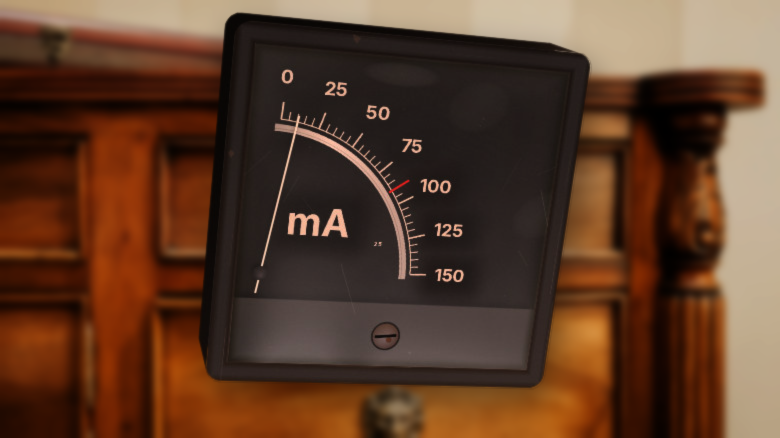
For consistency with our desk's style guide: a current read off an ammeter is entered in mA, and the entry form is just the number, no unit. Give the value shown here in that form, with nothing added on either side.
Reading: 10
